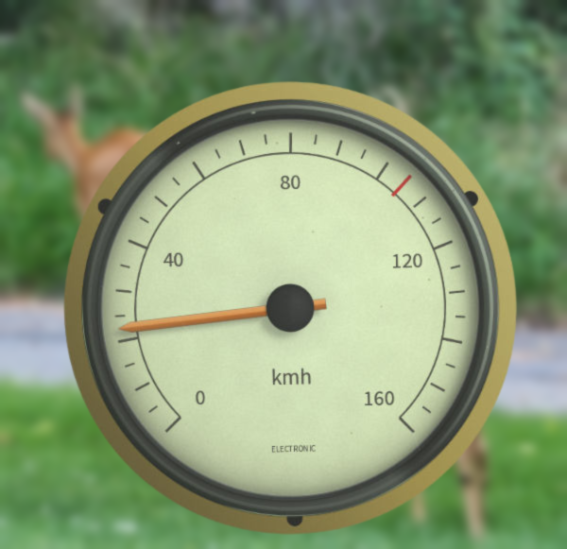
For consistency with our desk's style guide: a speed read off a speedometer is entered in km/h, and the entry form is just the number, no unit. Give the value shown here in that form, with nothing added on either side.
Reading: 22.5
